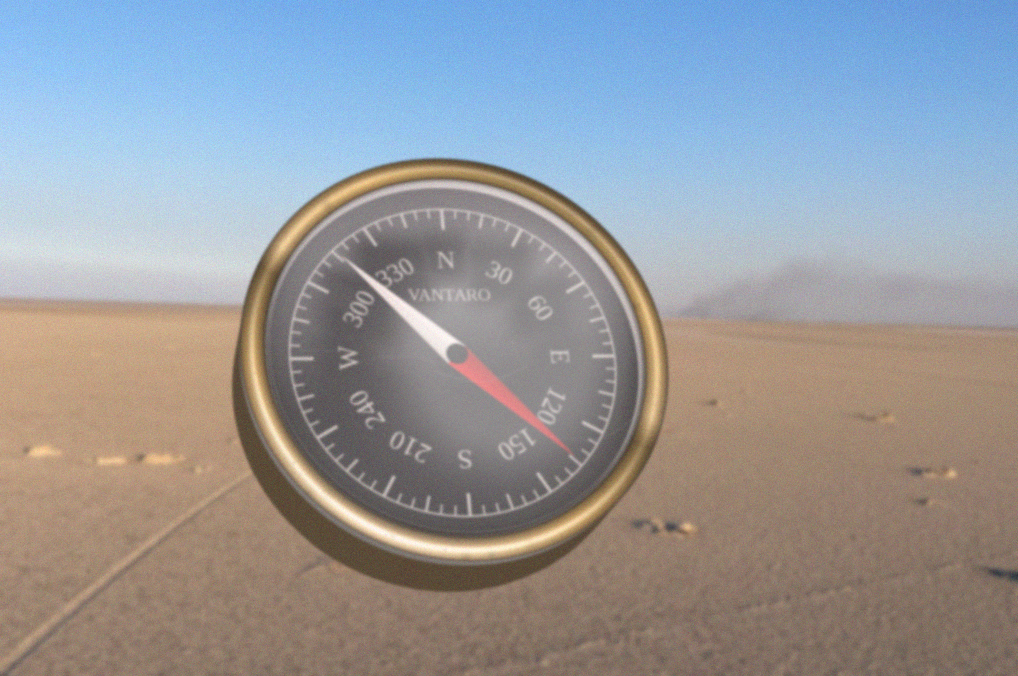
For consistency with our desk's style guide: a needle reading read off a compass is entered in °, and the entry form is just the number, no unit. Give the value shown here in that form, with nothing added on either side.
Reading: 135
